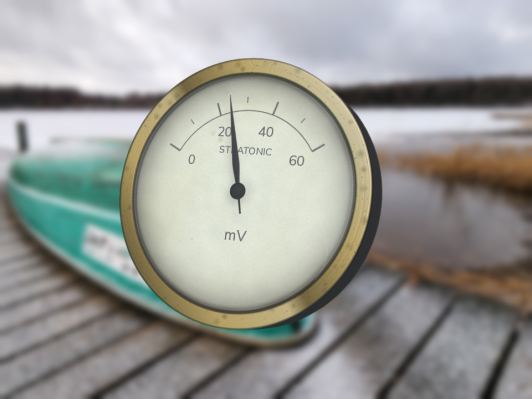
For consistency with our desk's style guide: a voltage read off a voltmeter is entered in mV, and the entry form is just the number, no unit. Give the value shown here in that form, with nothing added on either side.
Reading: 25
